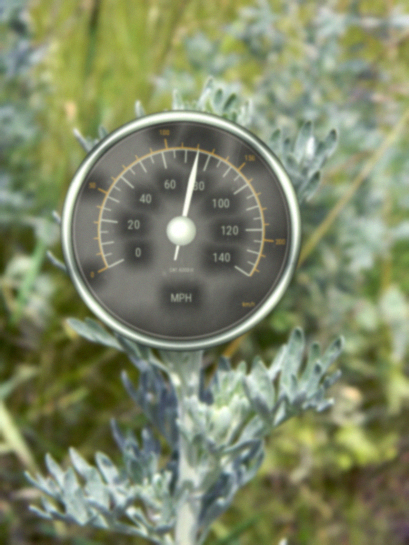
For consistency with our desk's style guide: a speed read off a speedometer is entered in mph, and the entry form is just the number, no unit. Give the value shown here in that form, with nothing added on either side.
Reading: 75
